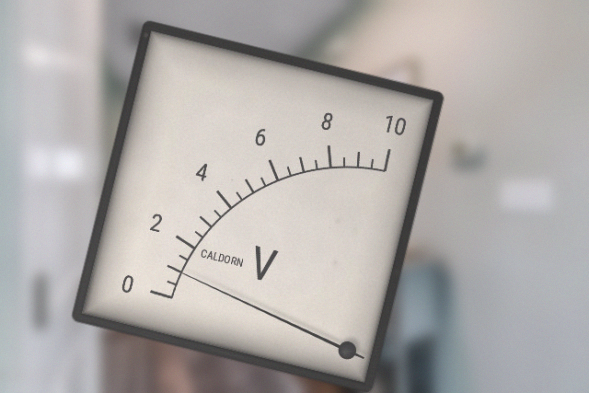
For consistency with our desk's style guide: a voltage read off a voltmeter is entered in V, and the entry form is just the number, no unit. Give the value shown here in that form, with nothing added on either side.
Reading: 1
